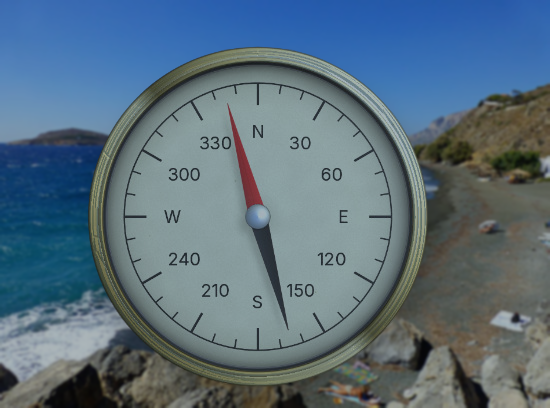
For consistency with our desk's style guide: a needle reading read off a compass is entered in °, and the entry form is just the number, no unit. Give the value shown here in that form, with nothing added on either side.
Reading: 345
